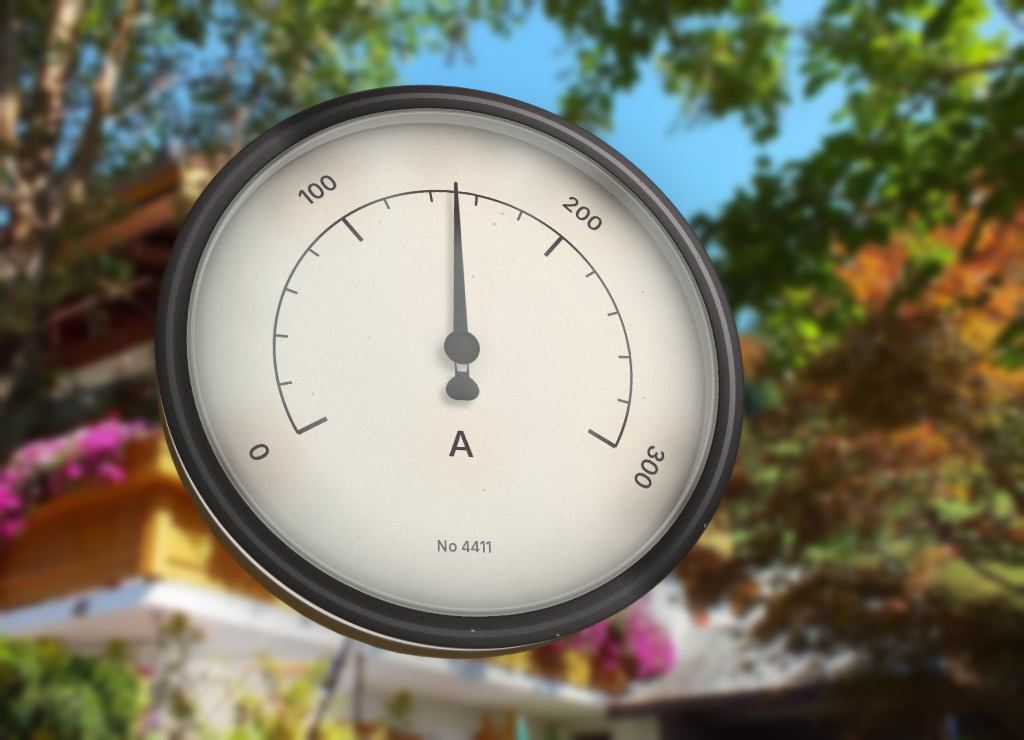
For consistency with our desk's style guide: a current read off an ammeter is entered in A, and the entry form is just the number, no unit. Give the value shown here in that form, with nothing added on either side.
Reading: 150
